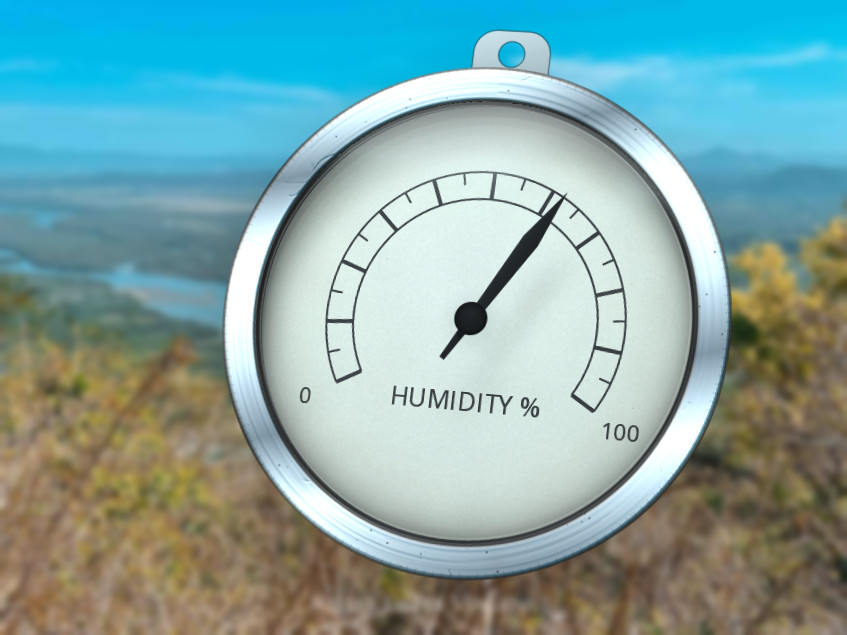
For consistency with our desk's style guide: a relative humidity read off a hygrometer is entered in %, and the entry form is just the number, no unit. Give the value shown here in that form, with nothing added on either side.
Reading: 62.5
